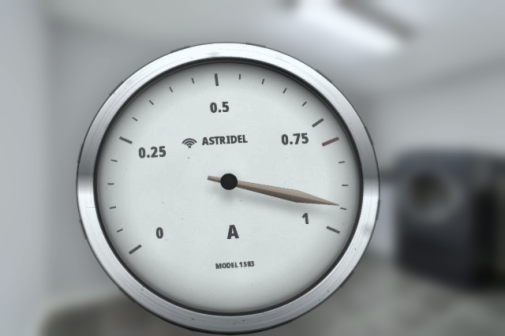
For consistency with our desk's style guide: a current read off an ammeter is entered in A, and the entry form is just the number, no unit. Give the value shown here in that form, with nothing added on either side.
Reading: 0.95
